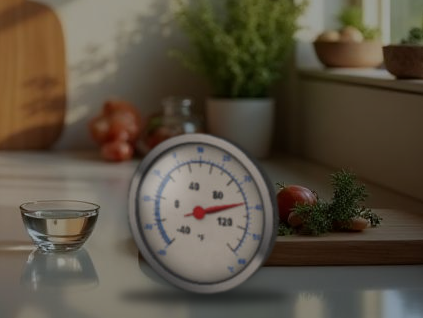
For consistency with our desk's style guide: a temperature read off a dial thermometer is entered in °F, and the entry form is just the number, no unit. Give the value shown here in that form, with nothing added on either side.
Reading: 100
